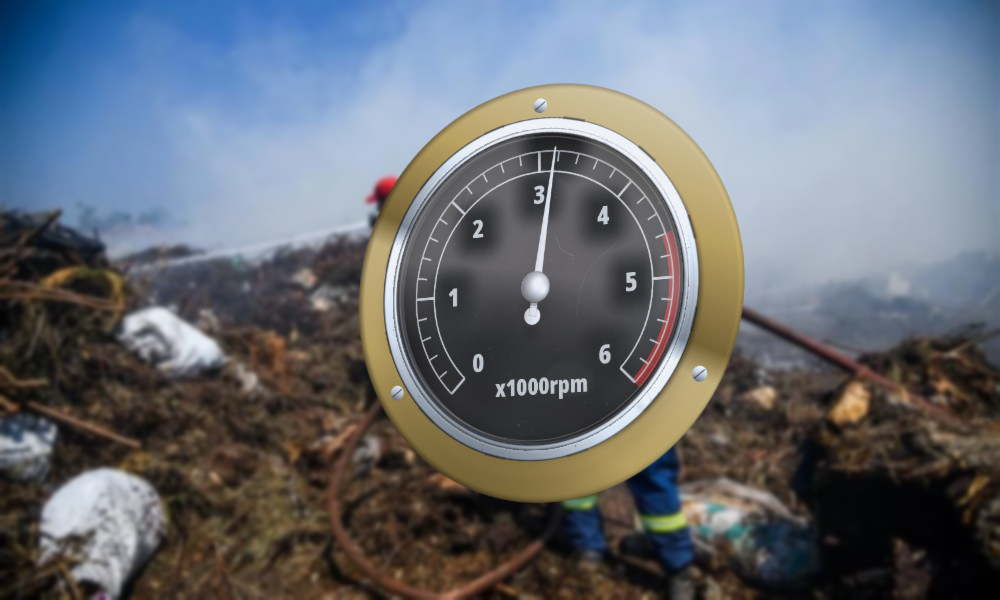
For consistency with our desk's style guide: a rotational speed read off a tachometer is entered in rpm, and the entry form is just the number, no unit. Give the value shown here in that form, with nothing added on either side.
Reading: 3200
